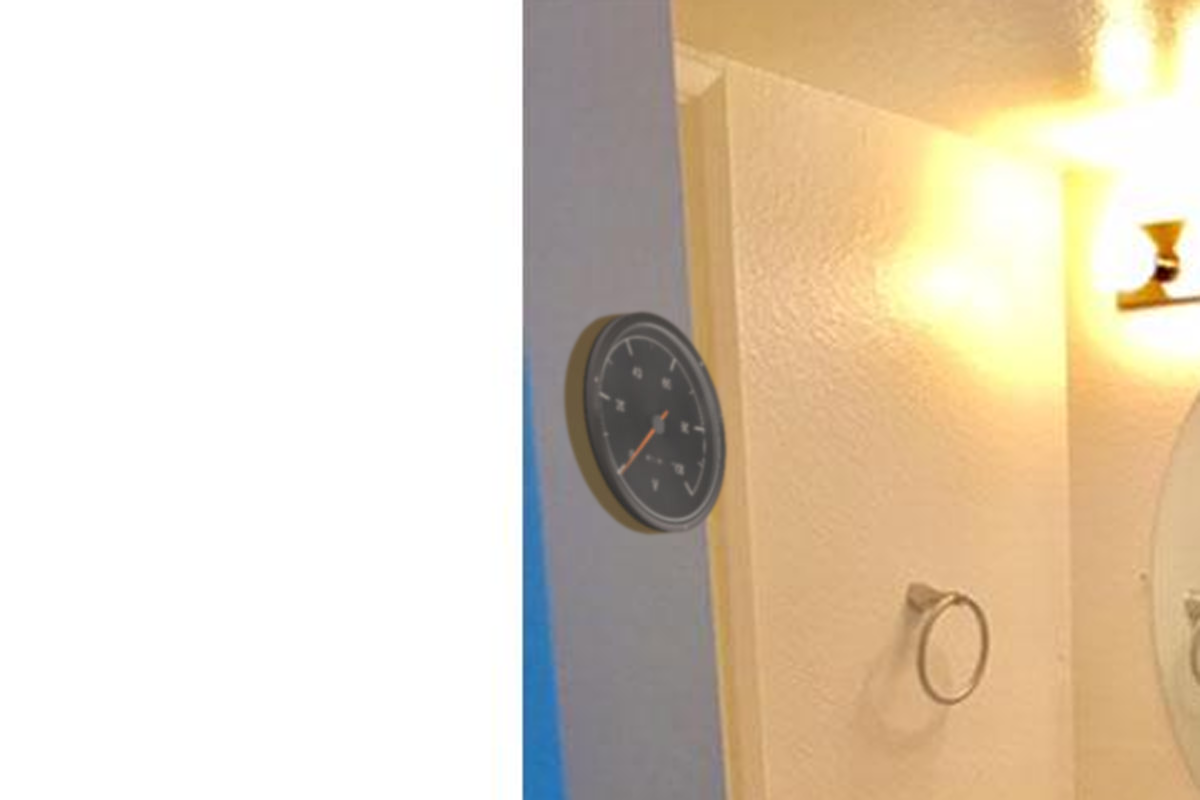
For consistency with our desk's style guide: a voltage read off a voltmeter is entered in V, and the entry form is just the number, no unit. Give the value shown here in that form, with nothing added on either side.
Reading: 0
